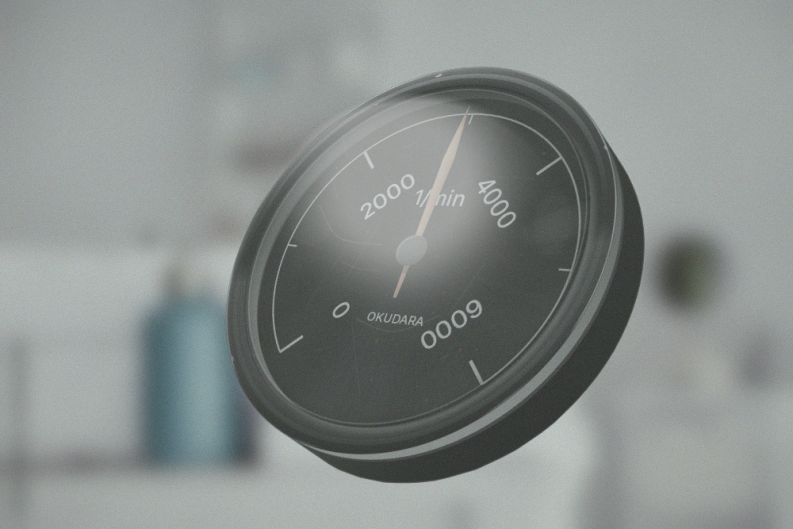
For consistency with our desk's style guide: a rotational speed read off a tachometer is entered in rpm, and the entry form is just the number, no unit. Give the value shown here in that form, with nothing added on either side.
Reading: 3000
